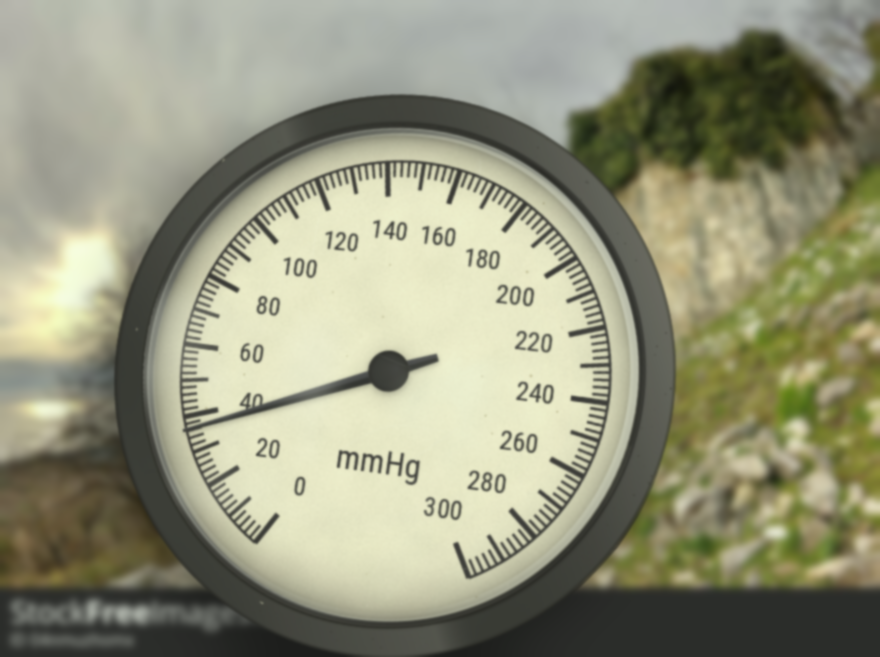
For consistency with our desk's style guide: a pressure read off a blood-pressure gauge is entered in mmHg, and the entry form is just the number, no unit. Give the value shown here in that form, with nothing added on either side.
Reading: 36
